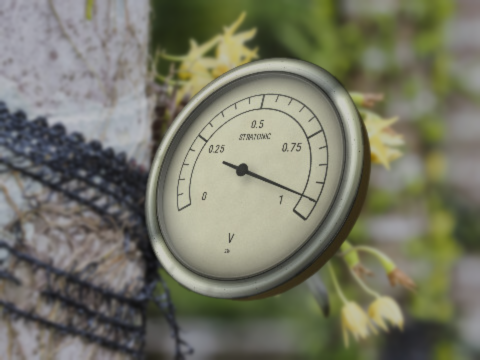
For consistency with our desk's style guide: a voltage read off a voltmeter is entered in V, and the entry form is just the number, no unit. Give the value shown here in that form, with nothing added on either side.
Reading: 0.95
